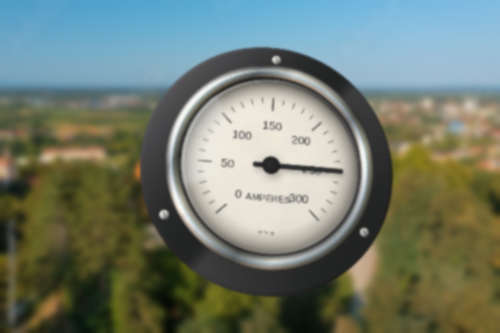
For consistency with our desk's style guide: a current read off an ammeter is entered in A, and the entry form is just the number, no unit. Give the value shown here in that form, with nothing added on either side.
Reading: 250
